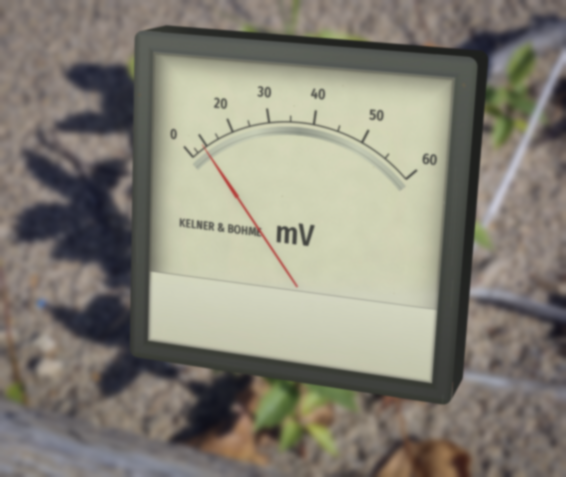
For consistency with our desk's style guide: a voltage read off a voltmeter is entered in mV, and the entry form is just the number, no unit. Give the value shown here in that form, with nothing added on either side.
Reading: 10
